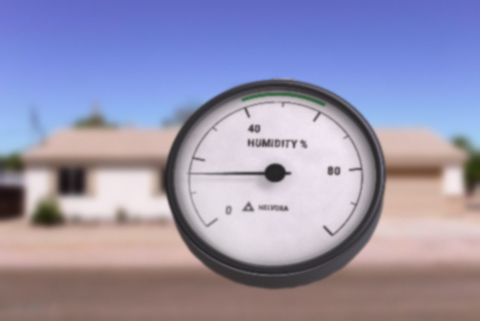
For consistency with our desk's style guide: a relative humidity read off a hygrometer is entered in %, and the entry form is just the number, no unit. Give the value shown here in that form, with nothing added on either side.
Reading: 15
